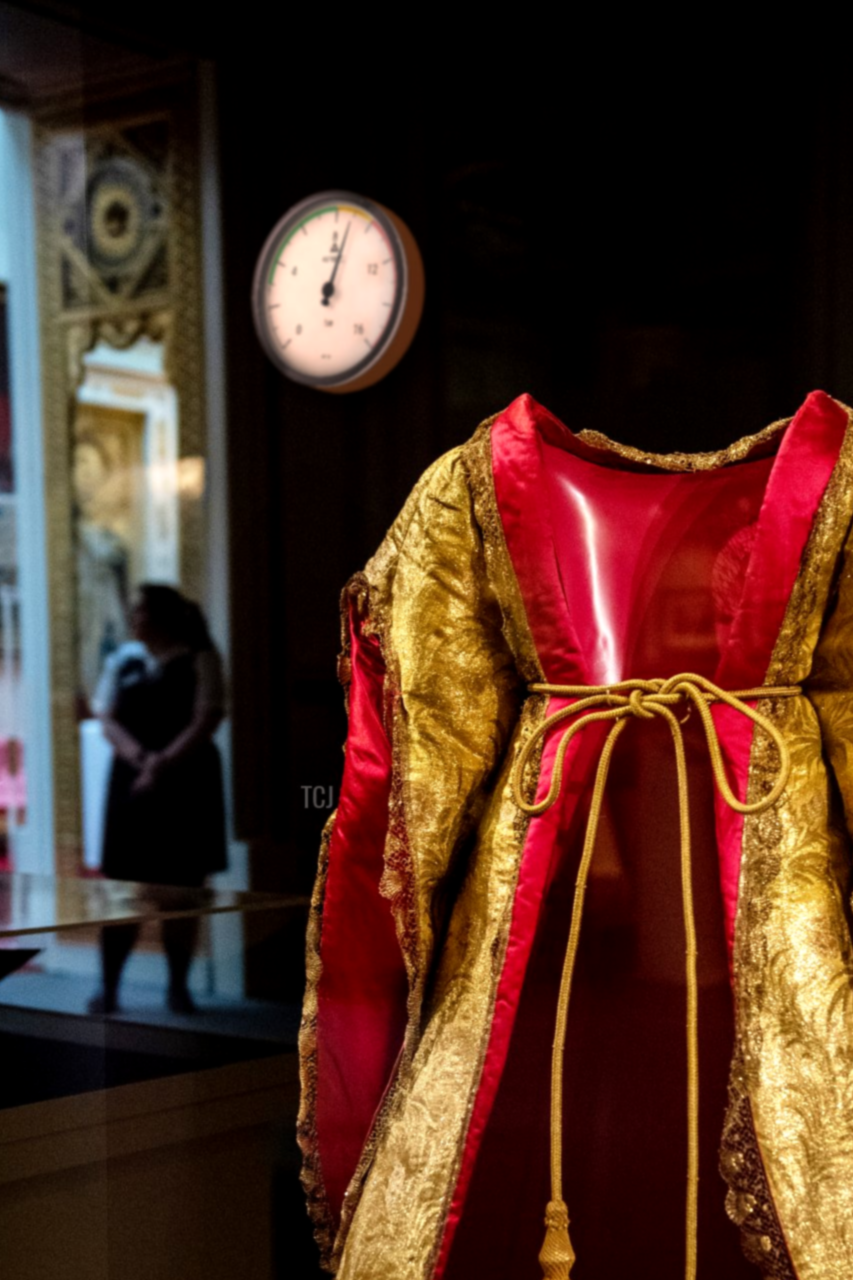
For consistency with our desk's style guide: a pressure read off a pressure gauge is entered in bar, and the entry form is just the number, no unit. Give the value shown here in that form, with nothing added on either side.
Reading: 9
